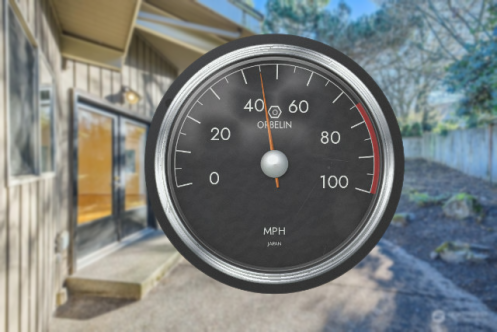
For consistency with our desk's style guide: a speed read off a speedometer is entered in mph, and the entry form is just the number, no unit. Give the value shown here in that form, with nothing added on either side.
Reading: 45
